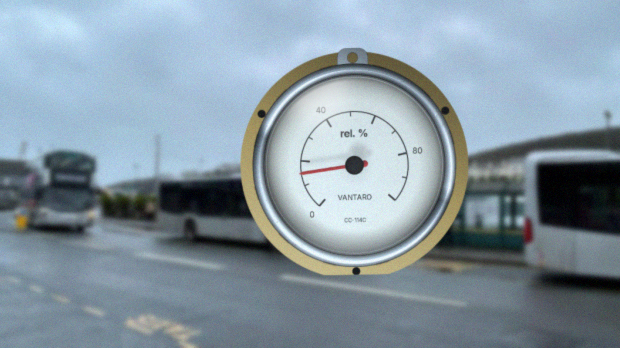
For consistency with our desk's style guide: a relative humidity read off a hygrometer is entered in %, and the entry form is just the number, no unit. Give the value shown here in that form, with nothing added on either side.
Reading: 15
